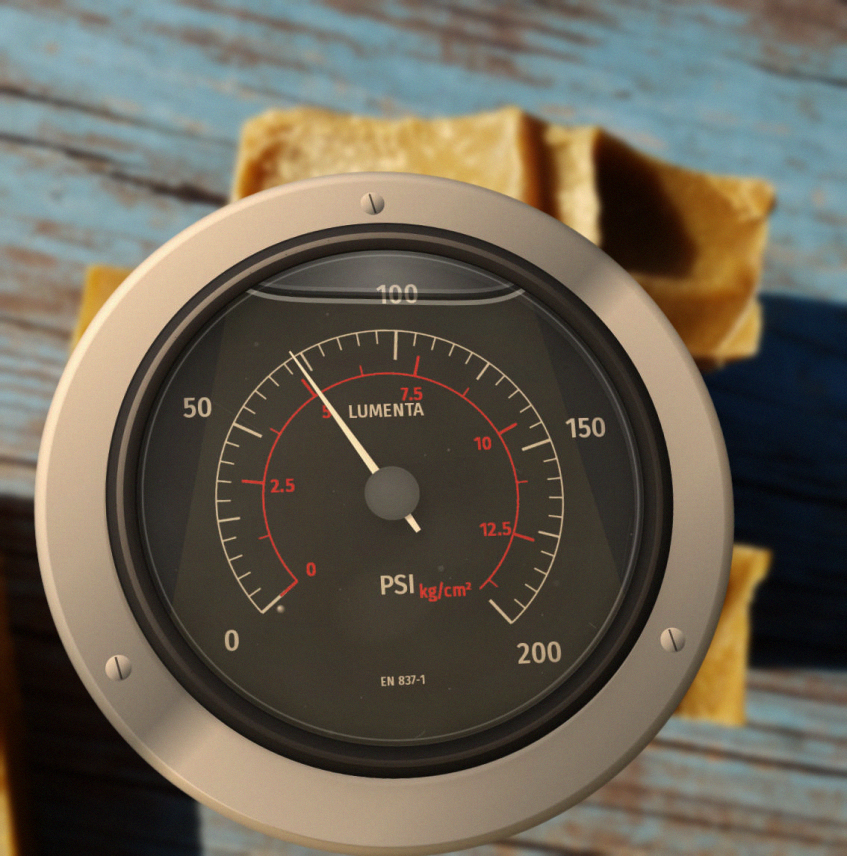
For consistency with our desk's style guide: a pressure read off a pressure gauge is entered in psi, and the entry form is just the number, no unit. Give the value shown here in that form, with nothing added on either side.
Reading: 72.5
